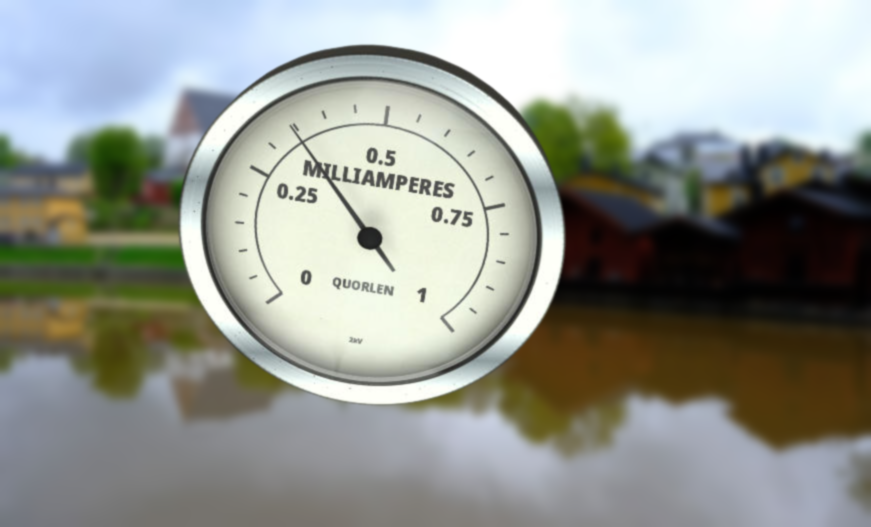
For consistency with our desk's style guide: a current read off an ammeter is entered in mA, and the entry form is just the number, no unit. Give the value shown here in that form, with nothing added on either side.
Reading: 0.35
